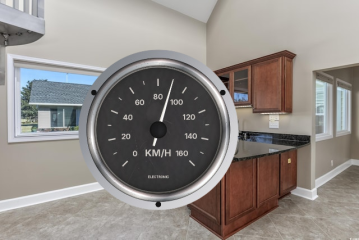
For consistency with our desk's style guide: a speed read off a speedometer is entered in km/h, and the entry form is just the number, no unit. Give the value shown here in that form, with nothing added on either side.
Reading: 90
